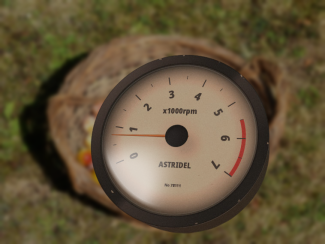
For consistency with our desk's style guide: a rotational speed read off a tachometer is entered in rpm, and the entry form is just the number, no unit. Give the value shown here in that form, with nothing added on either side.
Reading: 750
